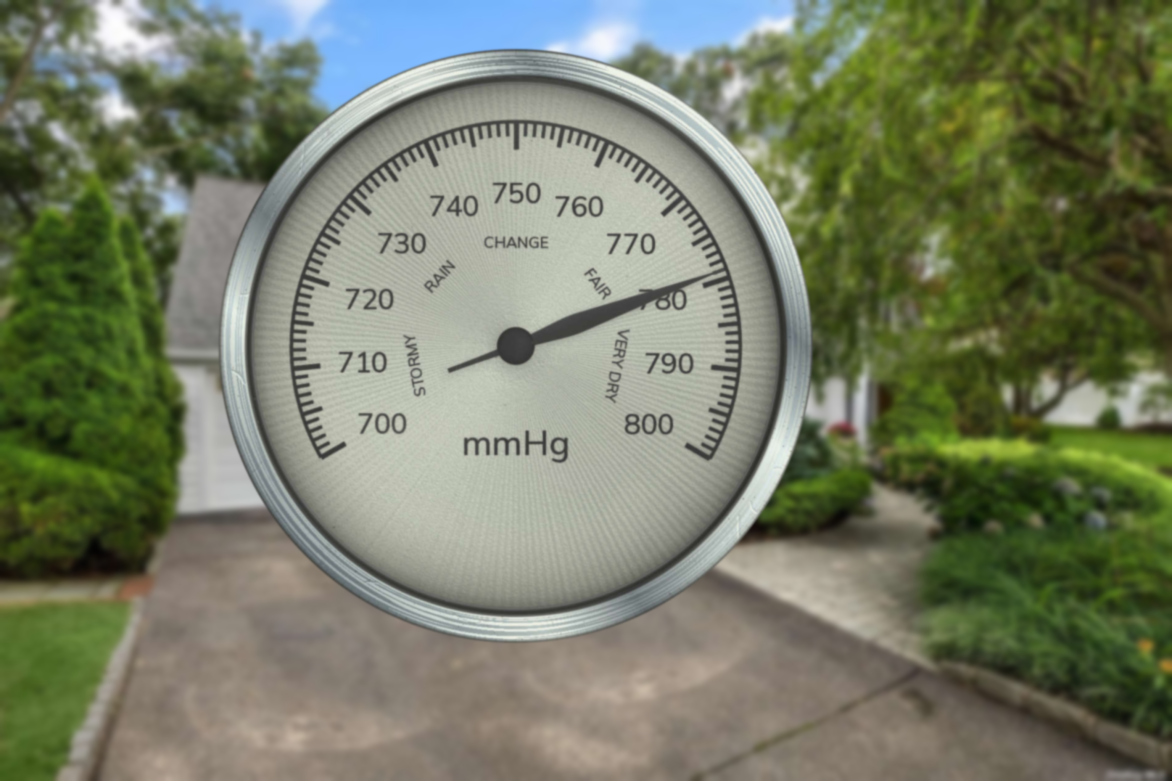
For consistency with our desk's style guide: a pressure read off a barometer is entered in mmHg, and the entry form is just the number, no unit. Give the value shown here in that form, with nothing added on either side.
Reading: 779
